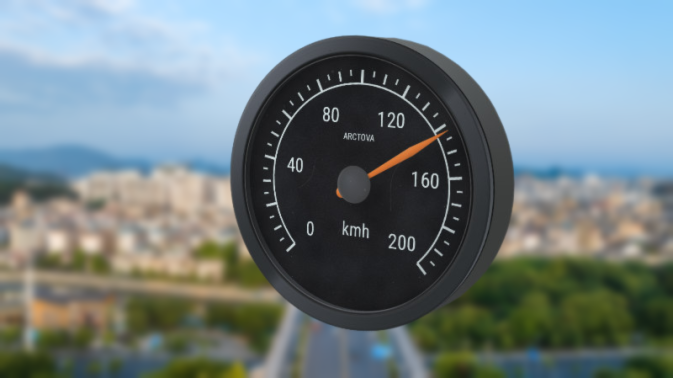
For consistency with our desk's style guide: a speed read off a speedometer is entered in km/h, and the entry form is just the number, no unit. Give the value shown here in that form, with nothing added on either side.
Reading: 142.5
